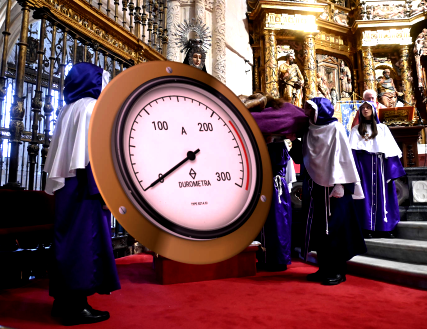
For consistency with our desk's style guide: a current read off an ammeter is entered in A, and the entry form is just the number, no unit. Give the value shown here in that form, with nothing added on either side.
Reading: 0
